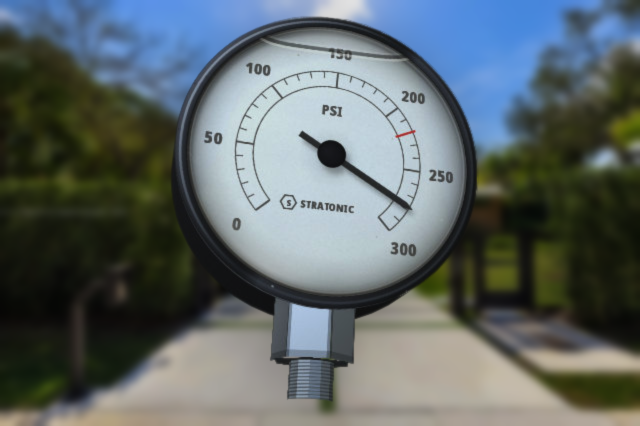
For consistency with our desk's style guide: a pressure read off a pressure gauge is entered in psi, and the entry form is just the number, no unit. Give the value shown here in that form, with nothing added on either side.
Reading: 280
